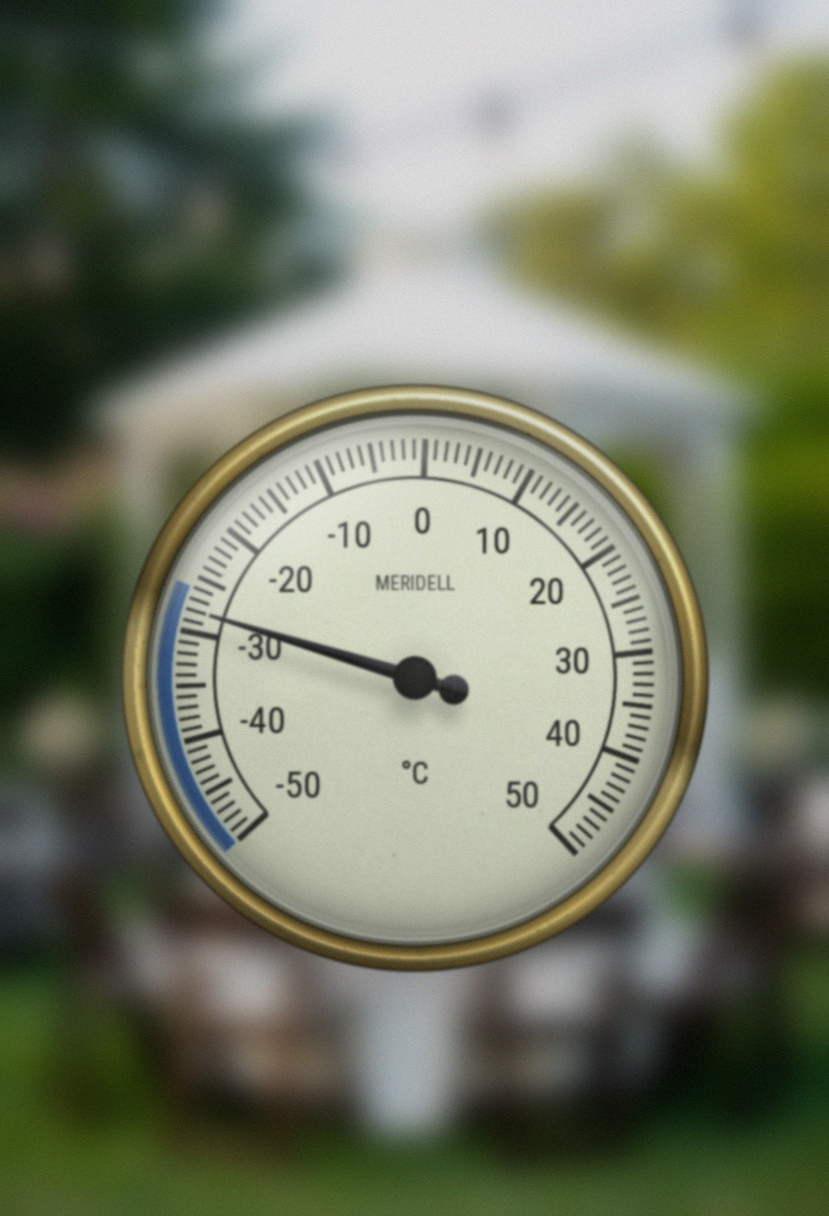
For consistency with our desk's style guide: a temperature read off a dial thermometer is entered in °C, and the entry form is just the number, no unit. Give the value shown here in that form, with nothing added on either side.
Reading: -28
